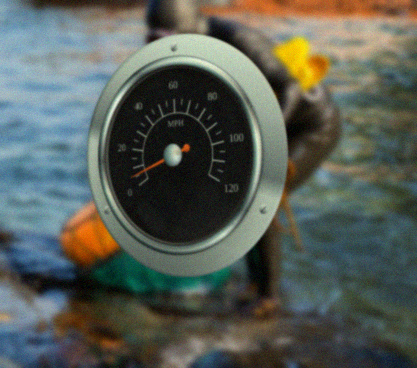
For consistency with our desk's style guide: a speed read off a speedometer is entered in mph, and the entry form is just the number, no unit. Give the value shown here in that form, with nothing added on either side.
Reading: 5
